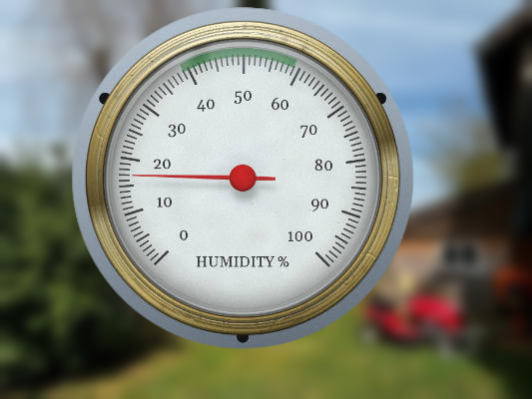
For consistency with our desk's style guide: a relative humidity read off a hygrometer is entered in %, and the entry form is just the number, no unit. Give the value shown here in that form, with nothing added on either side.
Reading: 17
